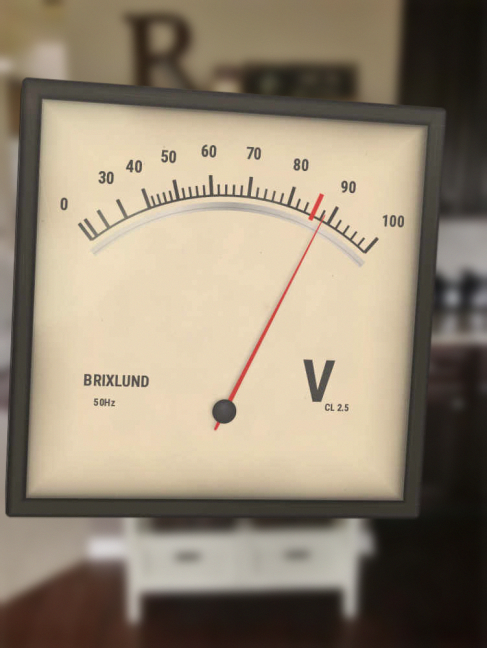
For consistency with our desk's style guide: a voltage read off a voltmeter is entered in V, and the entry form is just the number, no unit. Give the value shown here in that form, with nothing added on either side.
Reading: 88
